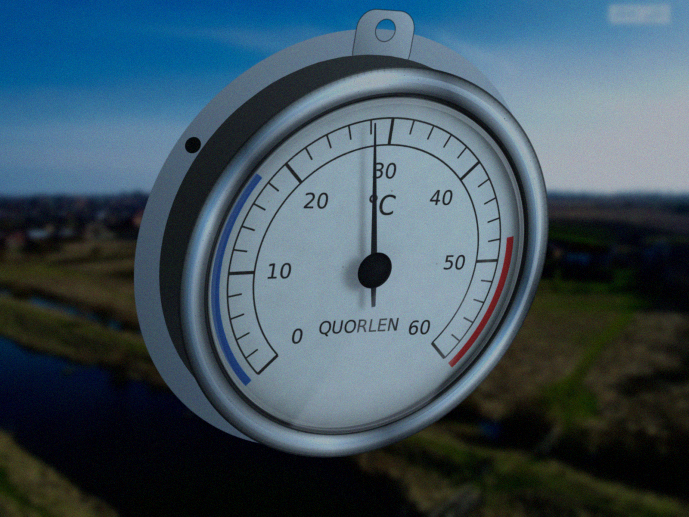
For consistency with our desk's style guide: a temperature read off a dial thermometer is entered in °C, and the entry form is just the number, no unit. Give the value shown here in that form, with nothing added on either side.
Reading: 28
